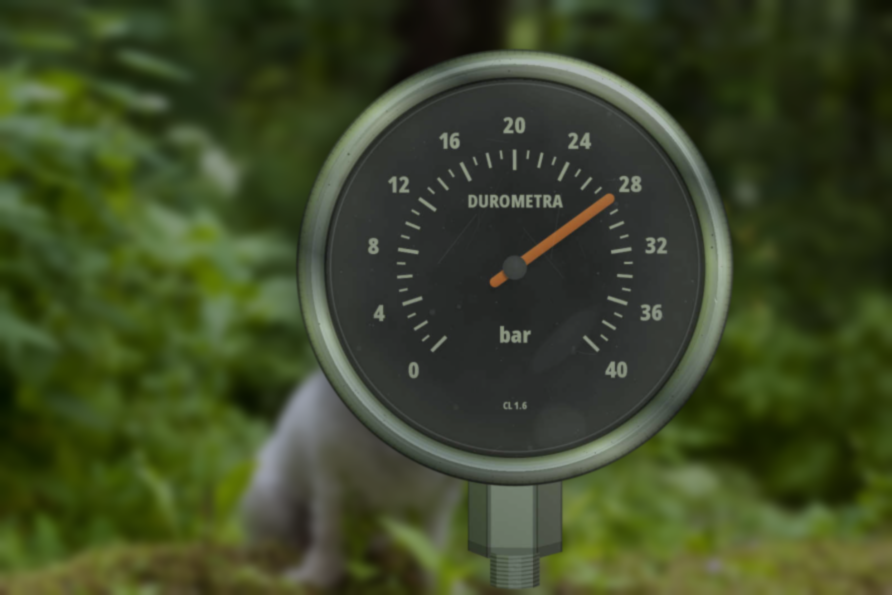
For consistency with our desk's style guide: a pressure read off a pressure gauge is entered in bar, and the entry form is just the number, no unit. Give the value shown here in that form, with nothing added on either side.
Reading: 28
